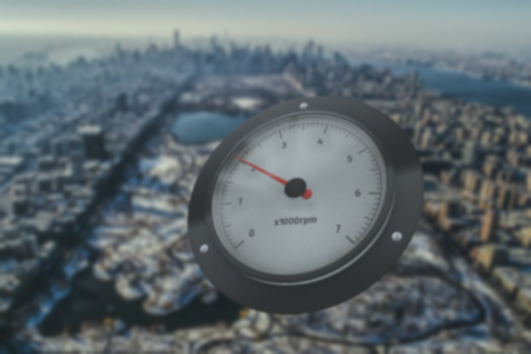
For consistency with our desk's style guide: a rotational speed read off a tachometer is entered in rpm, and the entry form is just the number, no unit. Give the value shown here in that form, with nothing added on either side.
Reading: 2000
